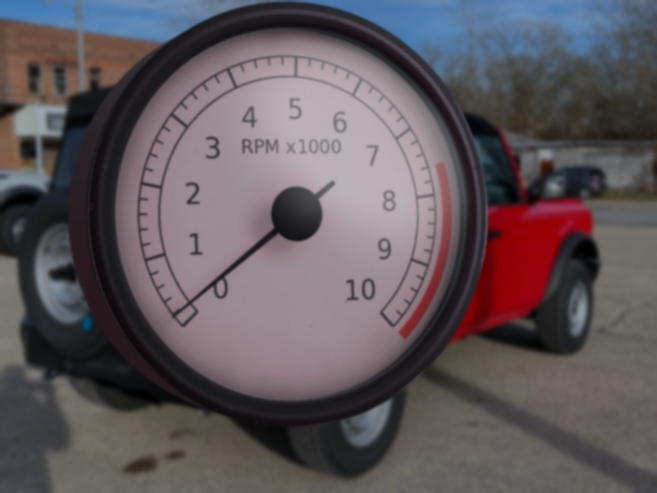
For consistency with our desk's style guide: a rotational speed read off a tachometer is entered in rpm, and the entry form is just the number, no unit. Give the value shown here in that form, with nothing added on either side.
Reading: 200
